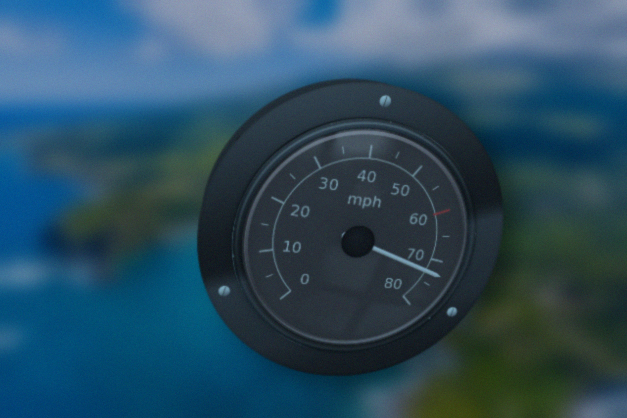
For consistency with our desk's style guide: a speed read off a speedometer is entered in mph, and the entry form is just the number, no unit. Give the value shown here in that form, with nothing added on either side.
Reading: 72.5
